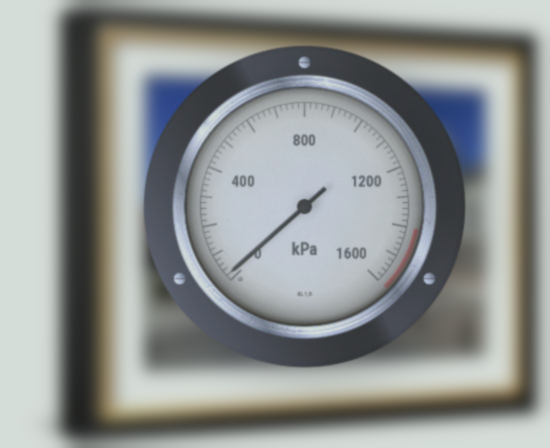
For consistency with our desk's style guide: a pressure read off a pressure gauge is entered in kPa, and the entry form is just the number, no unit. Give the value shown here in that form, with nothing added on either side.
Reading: 20
